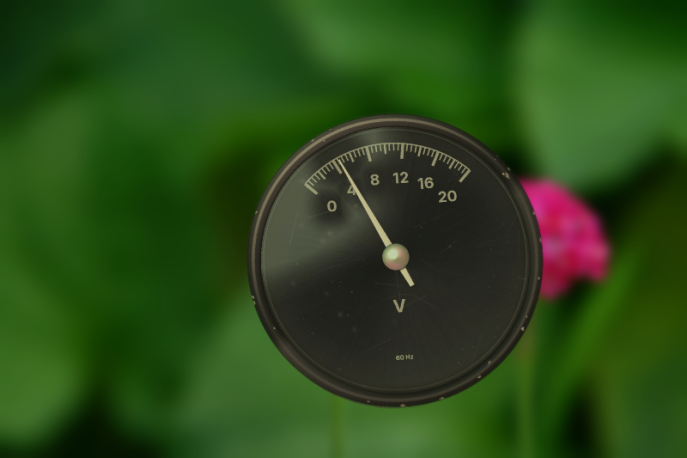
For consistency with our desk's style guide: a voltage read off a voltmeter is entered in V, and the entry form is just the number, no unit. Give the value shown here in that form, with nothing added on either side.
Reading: 4.5
